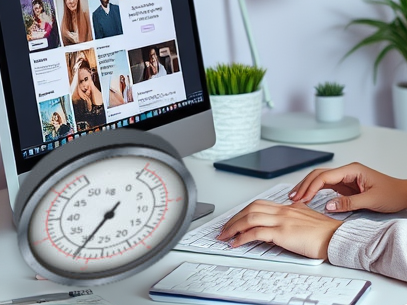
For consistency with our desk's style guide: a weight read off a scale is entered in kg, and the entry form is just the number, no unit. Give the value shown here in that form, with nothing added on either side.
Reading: 30
